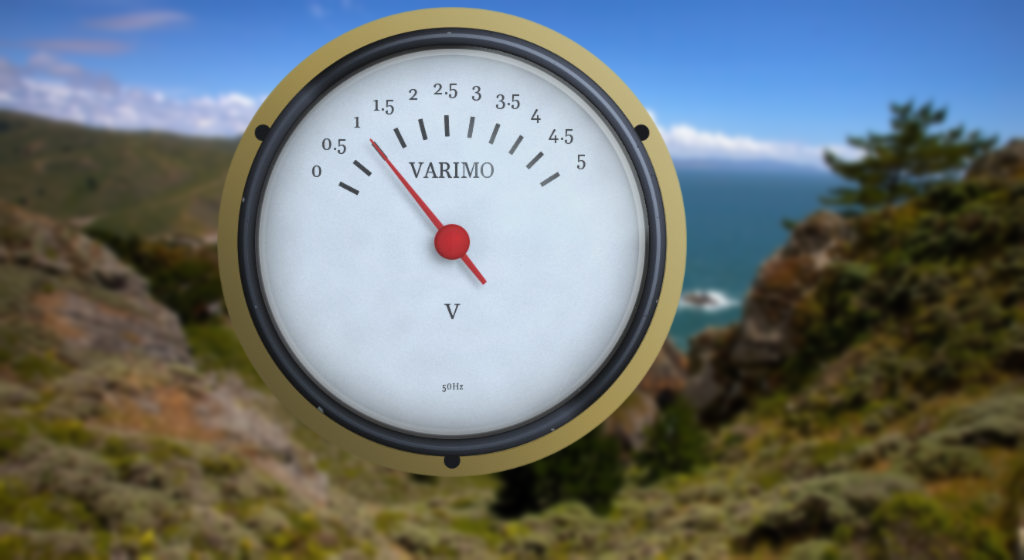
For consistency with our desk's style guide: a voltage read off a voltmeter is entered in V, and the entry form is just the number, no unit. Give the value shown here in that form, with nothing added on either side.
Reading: 1
